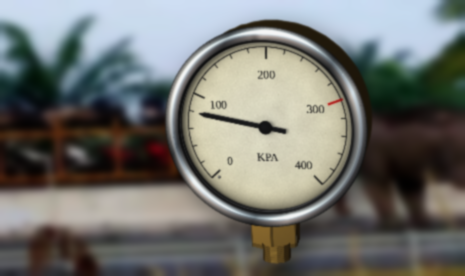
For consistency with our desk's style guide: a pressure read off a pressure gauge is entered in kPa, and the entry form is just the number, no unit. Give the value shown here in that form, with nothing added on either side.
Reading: 80
